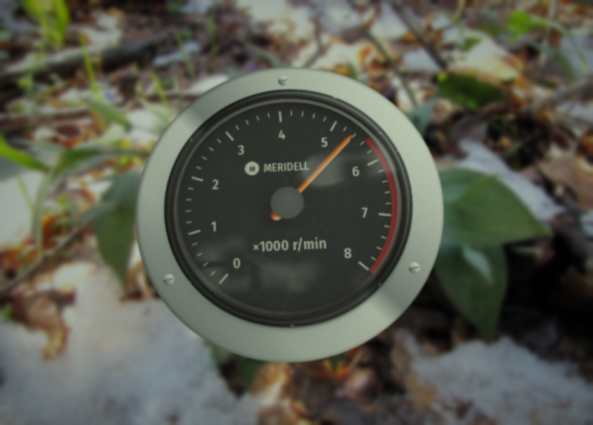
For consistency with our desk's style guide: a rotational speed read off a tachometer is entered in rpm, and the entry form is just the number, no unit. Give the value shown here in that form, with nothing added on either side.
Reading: 5400
